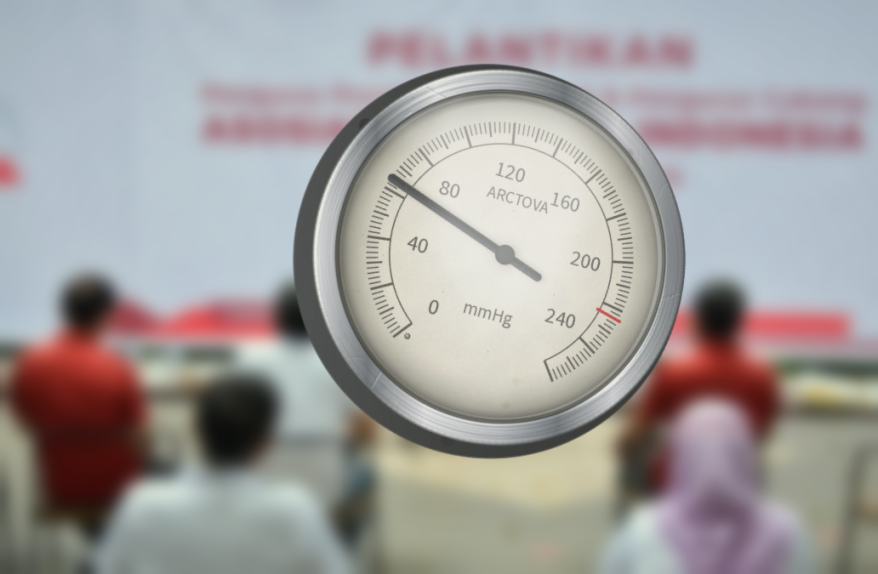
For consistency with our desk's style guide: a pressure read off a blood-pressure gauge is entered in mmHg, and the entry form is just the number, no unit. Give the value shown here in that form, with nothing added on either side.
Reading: 64
